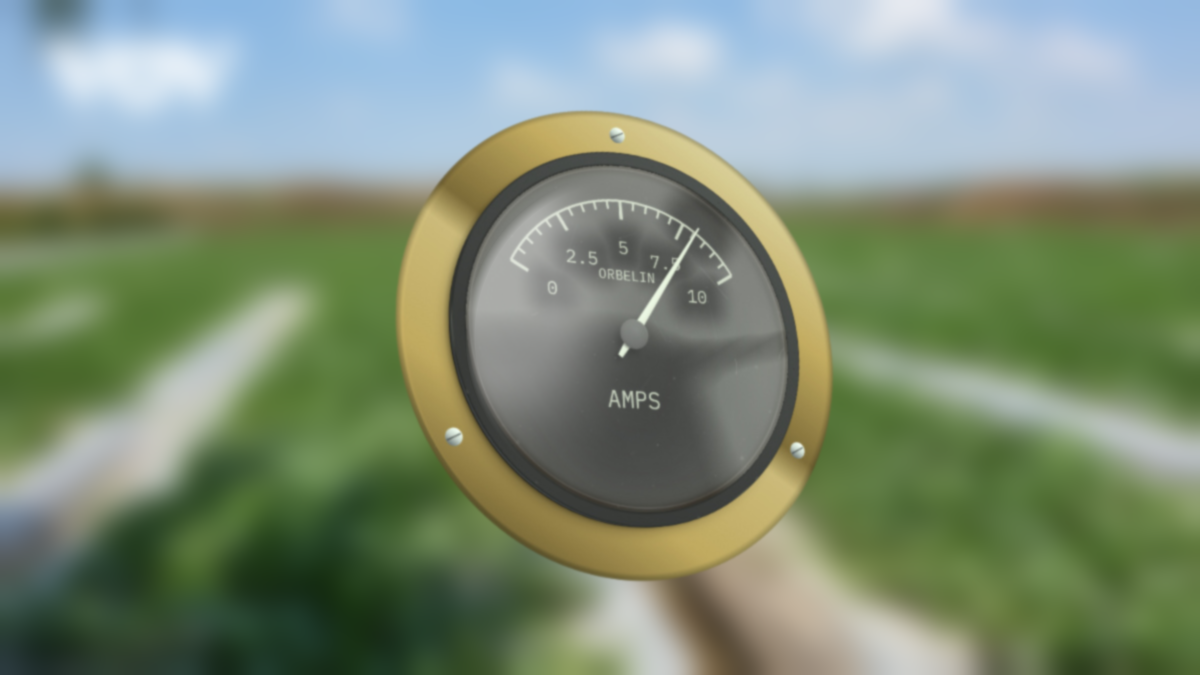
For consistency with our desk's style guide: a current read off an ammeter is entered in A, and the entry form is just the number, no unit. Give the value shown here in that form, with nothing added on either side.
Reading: 8
